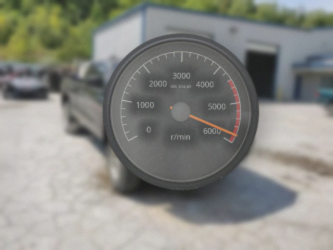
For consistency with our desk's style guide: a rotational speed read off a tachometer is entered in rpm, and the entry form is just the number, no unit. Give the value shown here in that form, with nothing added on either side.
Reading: 5800
